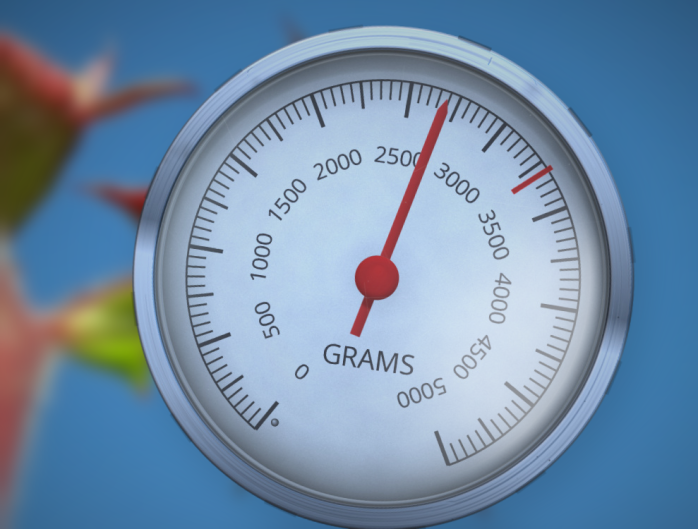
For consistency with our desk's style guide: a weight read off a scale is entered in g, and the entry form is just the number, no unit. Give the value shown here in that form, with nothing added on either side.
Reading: 2700
